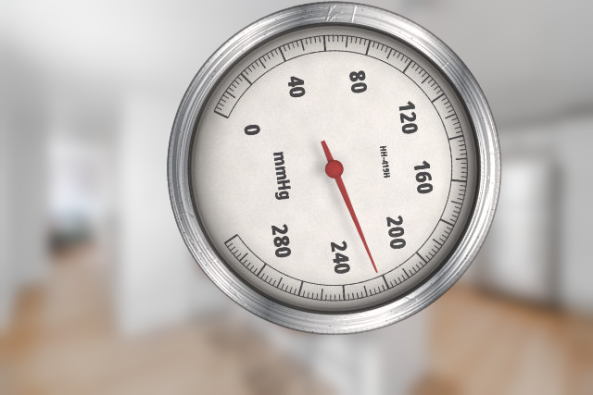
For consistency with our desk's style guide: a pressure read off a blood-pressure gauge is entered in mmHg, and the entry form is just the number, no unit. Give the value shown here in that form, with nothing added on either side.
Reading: 222
